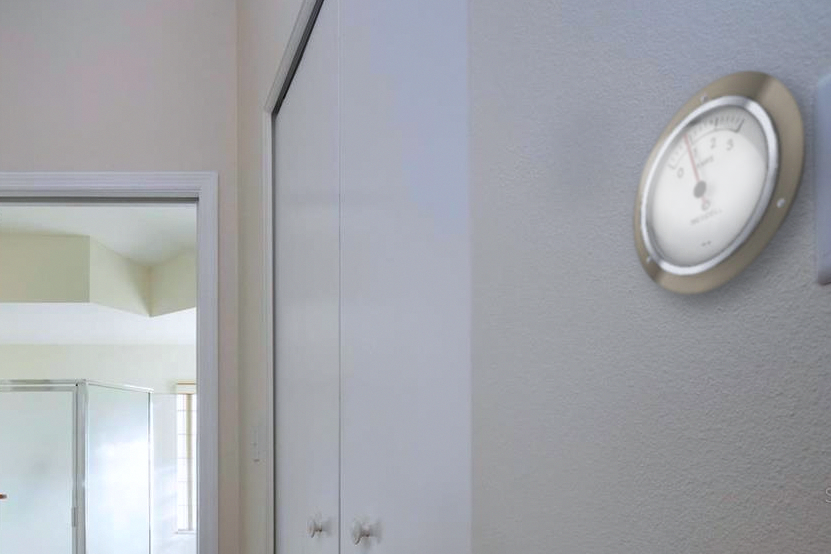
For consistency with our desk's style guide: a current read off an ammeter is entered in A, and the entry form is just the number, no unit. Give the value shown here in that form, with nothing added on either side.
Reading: 1
